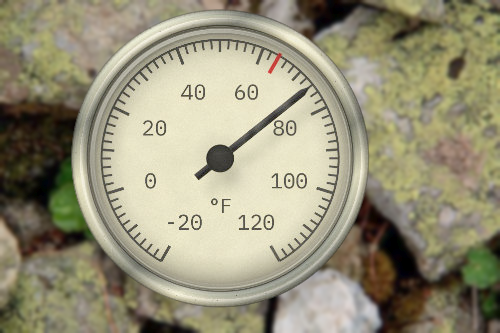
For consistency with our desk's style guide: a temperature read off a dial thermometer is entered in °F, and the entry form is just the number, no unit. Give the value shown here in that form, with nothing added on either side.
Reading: 74
